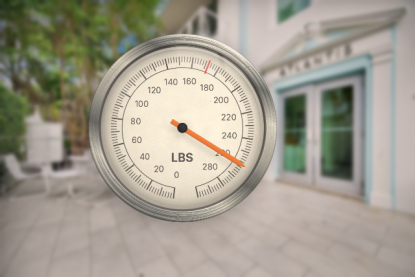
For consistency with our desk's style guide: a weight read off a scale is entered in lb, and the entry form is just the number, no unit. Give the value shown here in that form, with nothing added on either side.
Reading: 260
